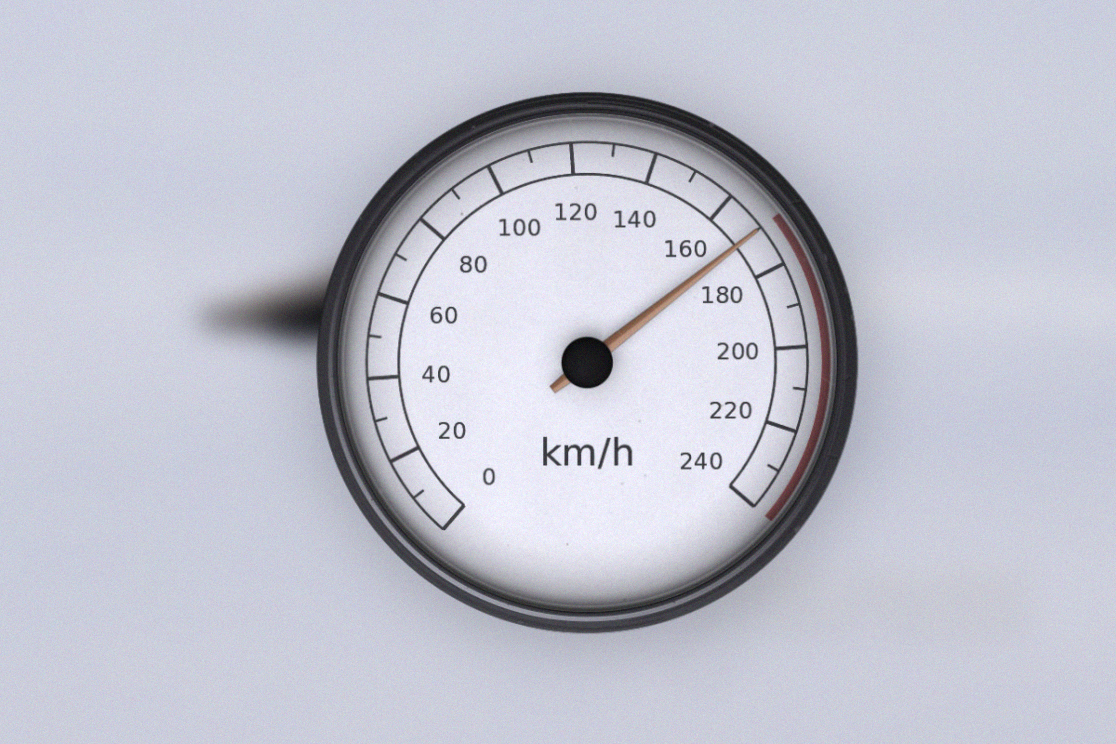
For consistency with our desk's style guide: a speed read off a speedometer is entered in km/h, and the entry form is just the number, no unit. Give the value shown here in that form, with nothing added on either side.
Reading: 170
